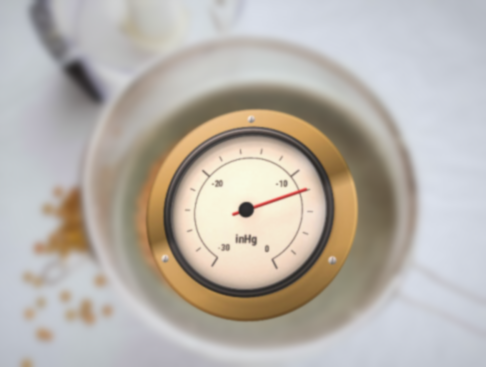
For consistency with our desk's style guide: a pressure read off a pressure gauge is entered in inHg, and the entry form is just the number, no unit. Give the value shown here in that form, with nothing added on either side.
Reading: -8
